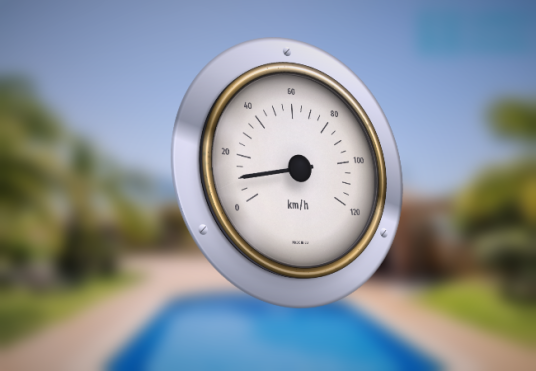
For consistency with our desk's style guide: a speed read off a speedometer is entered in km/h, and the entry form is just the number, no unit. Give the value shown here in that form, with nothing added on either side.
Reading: 10
